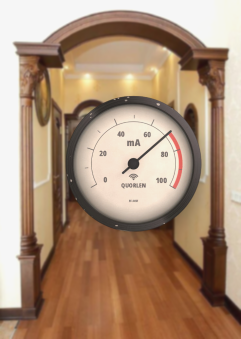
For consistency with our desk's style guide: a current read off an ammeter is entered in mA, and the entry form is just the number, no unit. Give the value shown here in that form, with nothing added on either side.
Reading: 70
